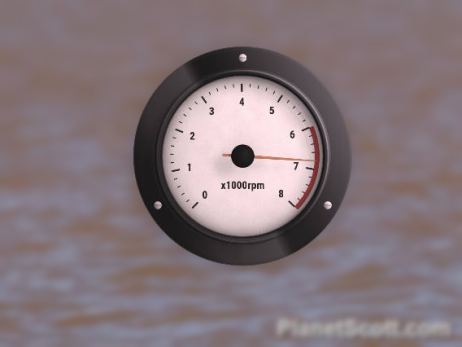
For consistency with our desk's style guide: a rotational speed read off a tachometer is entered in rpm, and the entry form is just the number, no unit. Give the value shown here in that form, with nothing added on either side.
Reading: 6800
